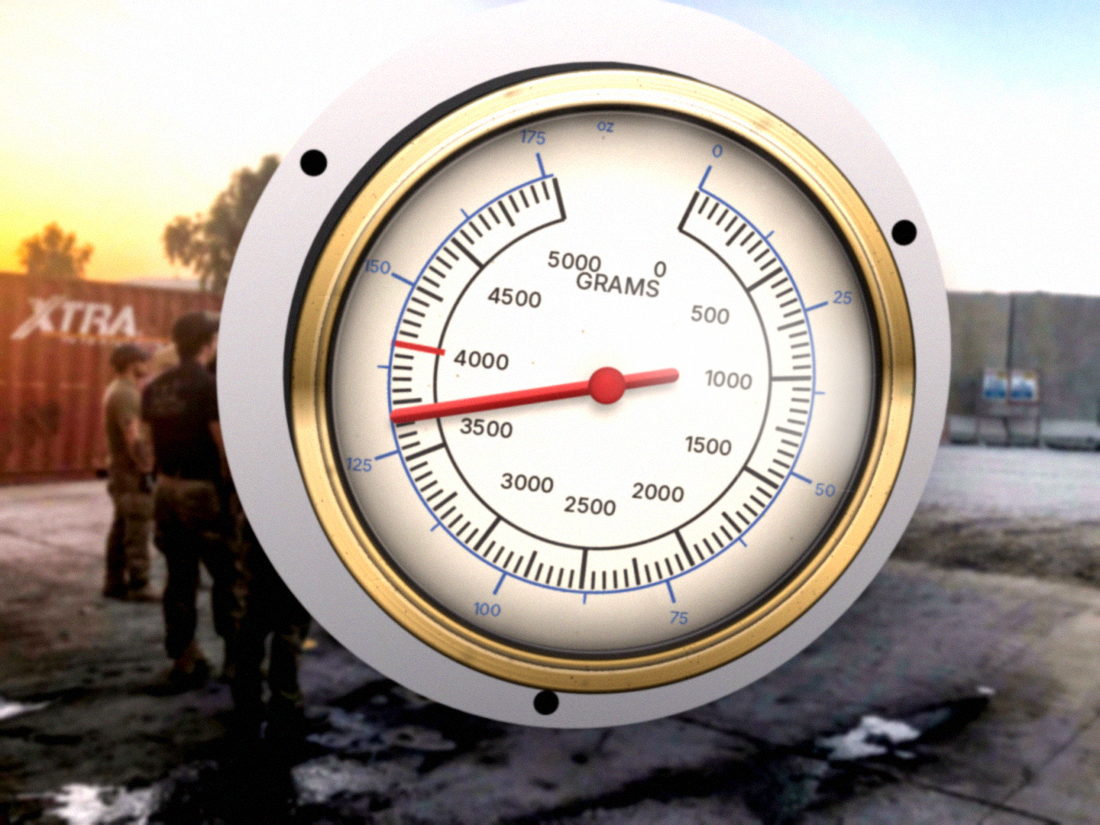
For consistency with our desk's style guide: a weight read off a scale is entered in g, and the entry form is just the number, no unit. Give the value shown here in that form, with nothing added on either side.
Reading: 3700
